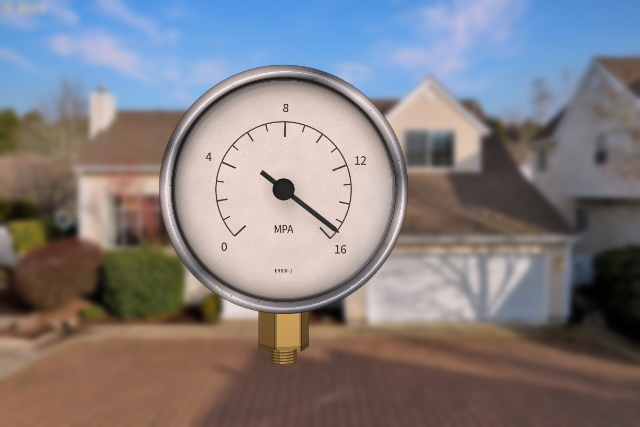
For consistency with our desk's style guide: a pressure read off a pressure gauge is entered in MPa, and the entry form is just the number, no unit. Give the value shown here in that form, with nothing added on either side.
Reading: 15.5
